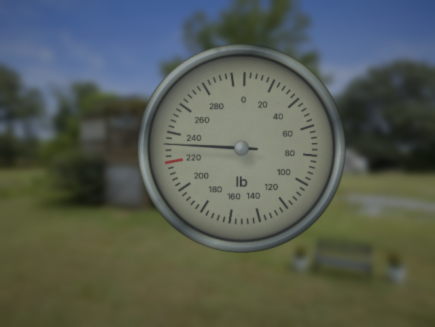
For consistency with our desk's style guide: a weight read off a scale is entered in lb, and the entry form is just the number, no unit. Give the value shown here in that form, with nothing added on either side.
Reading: 232
